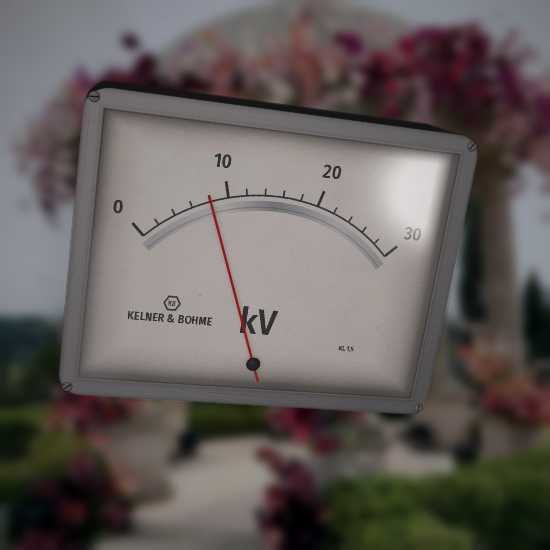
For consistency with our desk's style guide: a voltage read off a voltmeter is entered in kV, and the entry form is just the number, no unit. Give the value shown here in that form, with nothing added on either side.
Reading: 8
